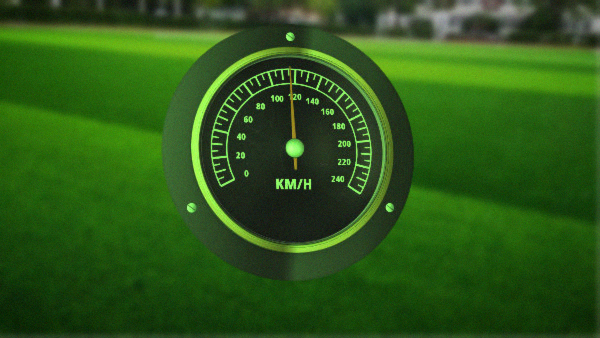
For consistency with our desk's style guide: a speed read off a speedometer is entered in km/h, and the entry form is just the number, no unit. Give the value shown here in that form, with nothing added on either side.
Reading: 115
